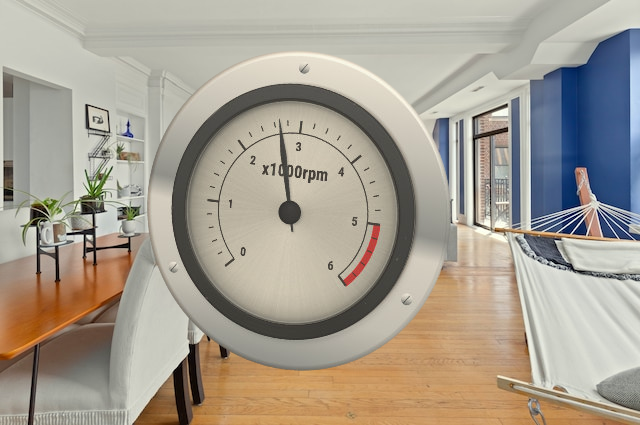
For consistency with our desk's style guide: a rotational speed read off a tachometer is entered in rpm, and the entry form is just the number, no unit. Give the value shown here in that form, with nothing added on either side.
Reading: 2700
